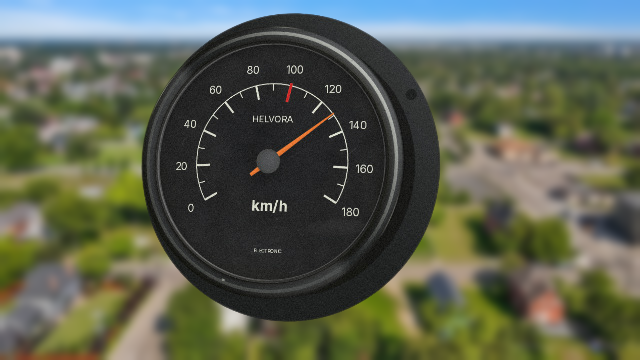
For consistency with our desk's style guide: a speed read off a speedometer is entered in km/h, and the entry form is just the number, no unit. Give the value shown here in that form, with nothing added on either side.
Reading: 130
